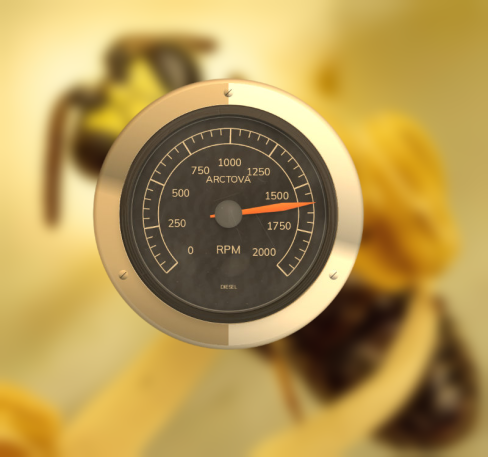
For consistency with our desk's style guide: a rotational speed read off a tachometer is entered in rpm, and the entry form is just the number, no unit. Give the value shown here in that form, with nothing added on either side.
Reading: 1600
